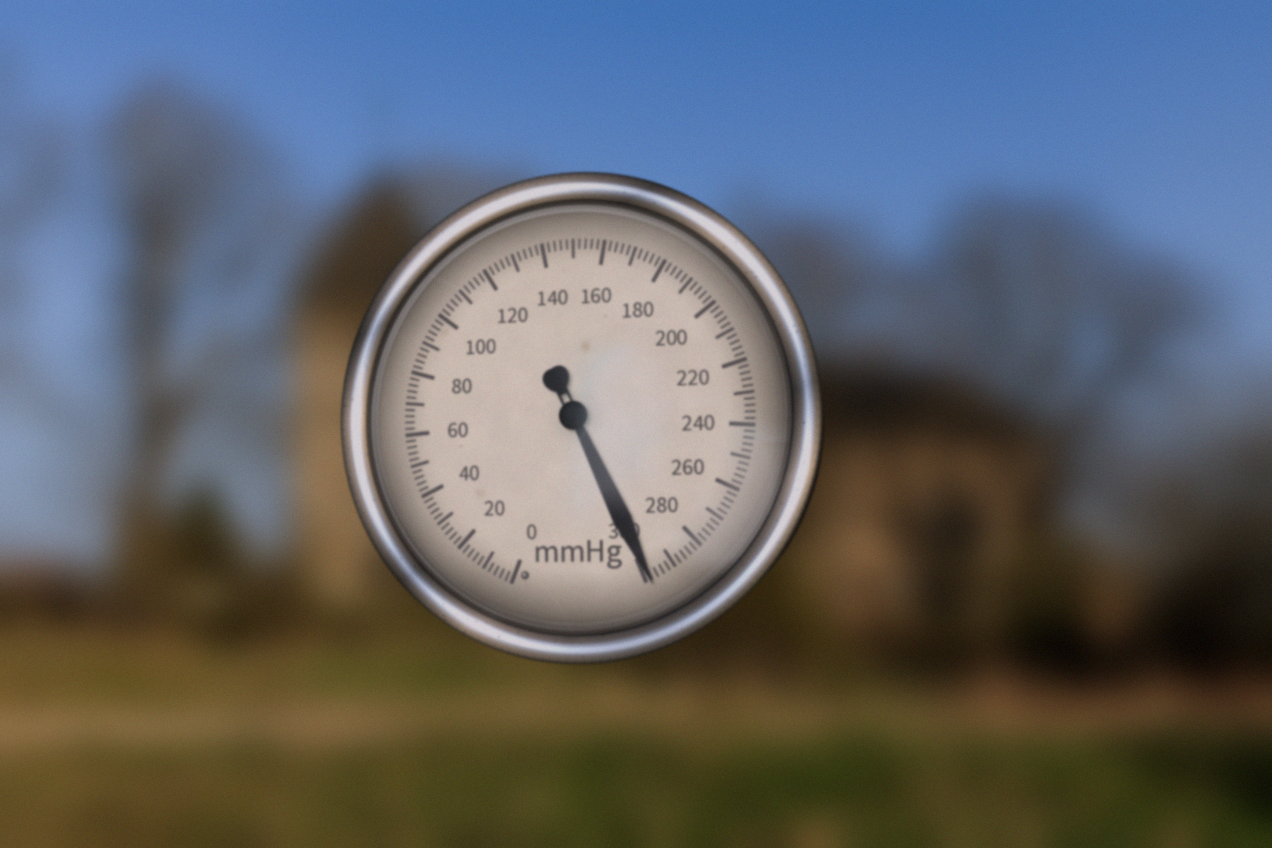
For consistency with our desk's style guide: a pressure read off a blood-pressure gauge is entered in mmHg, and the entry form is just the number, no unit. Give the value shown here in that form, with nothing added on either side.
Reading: 298
